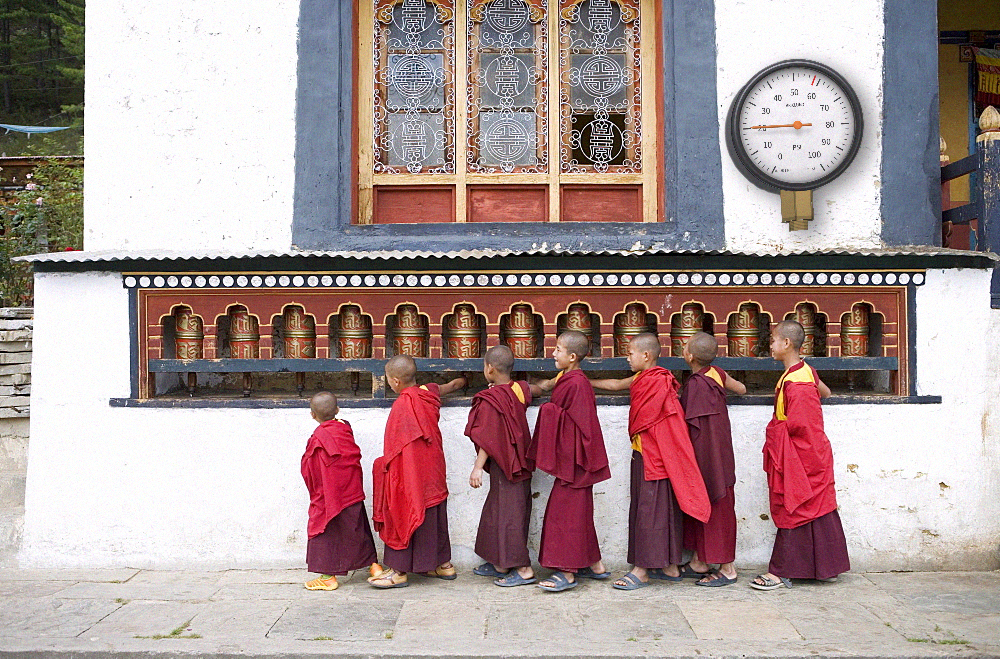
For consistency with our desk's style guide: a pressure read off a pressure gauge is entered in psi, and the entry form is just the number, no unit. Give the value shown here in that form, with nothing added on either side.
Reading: 20
